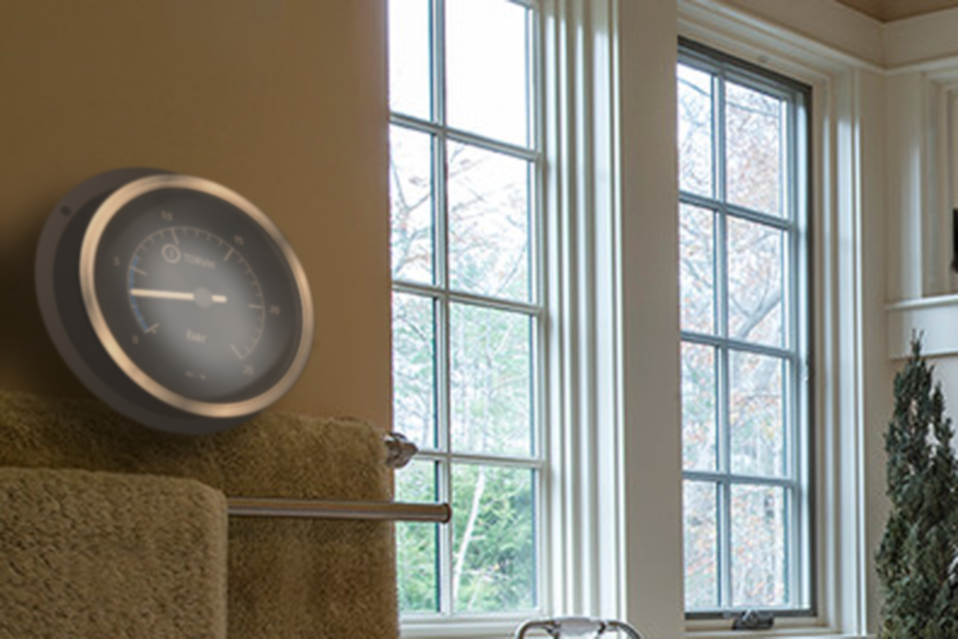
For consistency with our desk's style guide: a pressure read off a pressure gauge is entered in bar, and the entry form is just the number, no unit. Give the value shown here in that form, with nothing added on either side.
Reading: 3
